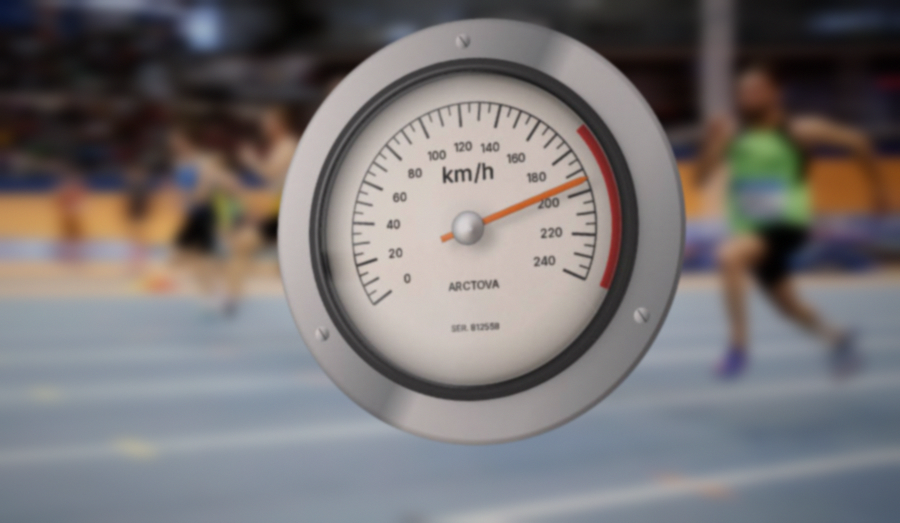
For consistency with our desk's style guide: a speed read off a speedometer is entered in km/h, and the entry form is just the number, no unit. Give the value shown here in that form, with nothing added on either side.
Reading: 195
